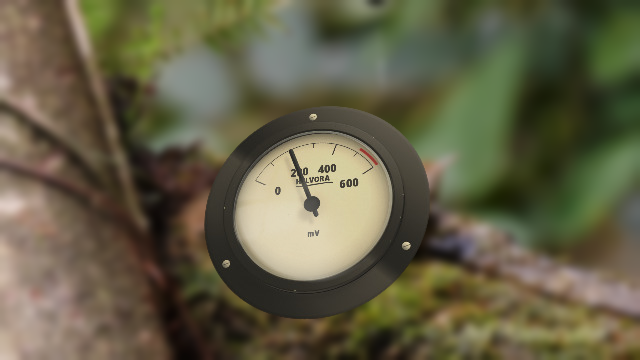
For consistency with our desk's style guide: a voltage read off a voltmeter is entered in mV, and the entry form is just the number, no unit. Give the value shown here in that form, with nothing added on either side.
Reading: 200
